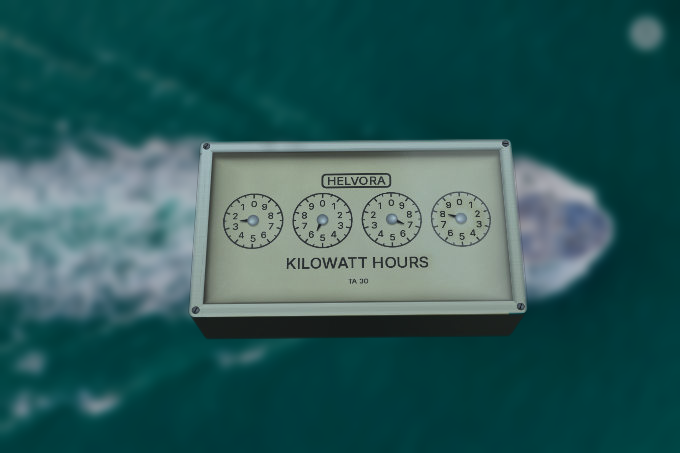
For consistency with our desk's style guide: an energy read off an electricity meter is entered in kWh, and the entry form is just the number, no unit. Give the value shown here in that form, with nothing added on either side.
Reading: 2568
